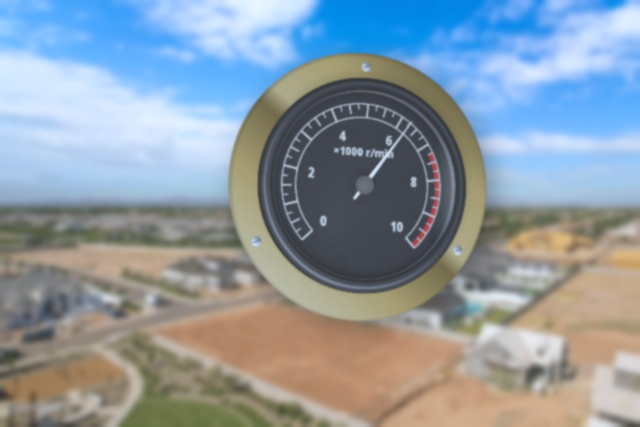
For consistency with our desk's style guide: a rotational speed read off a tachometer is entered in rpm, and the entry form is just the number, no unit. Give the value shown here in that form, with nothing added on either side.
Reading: 6250
